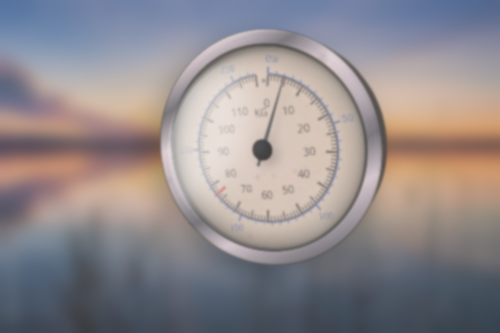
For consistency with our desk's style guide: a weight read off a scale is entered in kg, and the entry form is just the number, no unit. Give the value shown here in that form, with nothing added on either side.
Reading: 5
